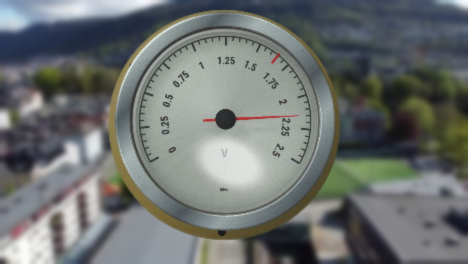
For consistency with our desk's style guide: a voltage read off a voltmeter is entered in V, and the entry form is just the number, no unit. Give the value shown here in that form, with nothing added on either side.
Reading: 2.15
